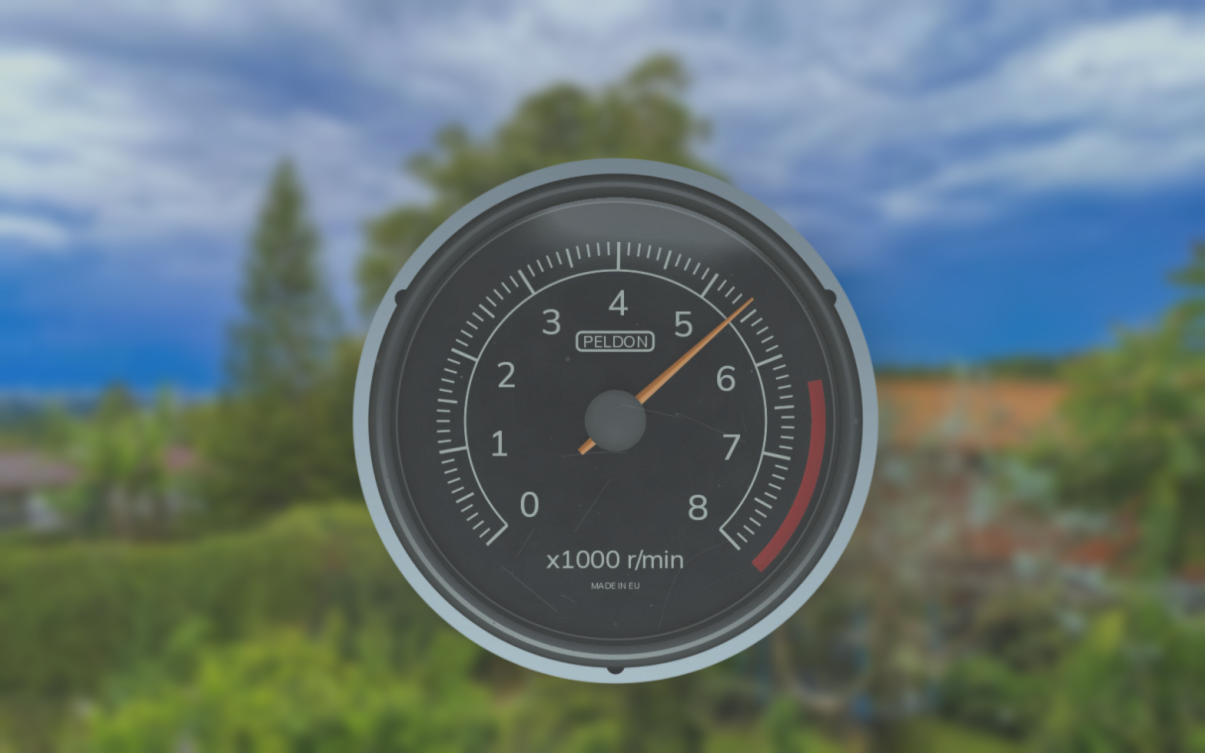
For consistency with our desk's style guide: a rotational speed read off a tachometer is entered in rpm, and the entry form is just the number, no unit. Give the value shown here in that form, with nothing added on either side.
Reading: 5400
